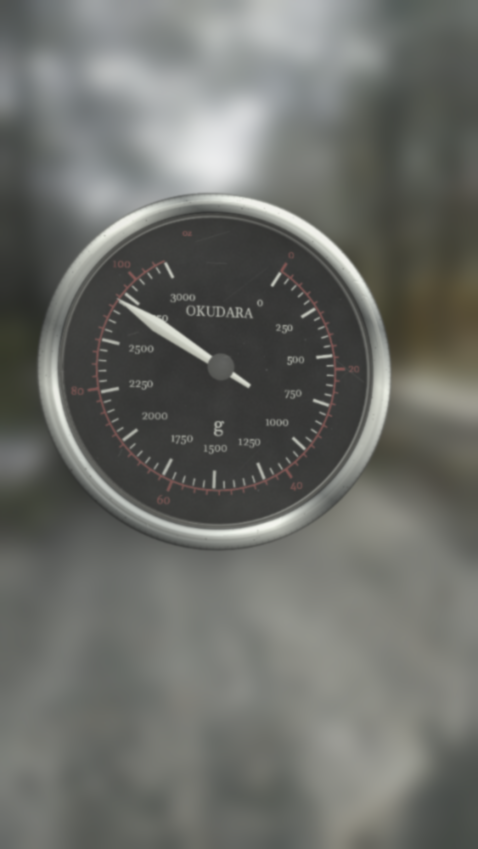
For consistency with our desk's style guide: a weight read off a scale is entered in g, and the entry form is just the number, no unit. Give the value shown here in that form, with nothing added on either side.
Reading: 2700
